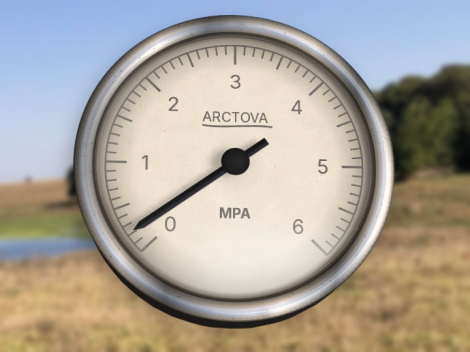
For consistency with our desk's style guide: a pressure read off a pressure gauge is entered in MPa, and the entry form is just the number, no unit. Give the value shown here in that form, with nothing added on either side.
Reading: 0.2
